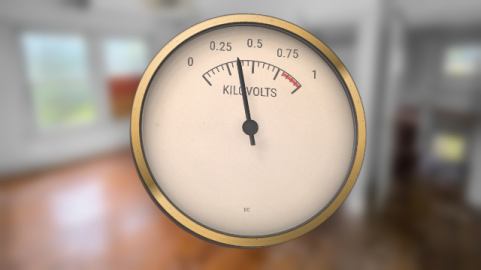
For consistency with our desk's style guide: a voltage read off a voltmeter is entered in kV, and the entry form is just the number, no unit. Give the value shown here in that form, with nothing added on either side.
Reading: 0.35
